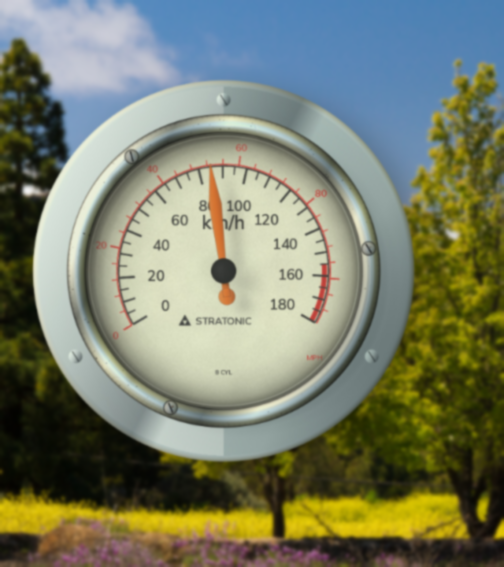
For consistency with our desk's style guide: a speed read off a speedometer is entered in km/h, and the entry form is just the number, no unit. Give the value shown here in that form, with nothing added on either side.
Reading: 85
